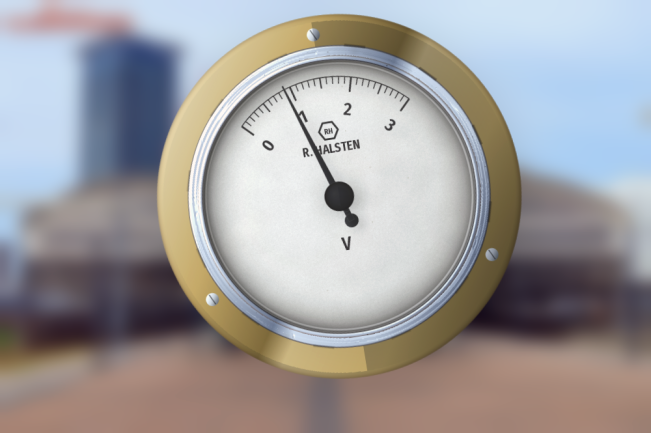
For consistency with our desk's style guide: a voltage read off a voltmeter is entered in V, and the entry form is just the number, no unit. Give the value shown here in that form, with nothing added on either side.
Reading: 0.9
